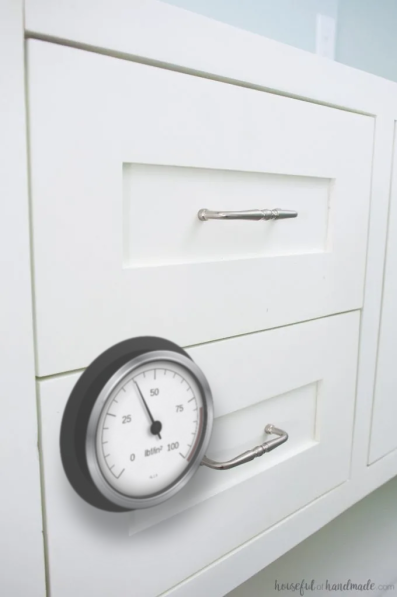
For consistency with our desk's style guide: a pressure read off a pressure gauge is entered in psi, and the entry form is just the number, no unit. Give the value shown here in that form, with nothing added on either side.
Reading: 40
